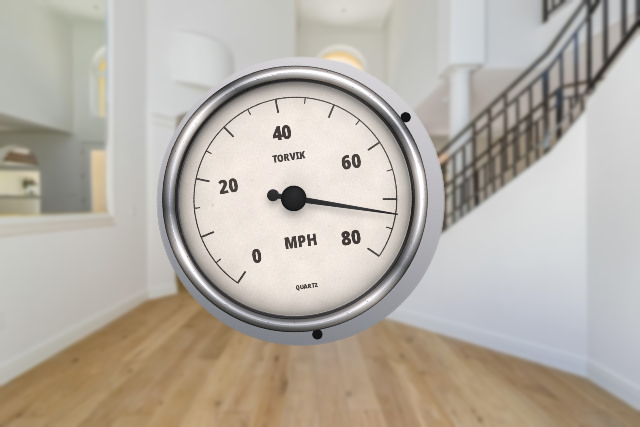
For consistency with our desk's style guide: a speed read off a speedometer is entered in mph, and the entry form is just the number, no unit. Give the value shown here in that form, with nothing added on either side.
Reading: 72.5
